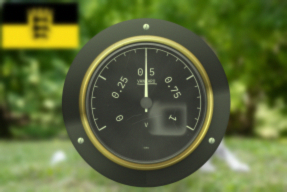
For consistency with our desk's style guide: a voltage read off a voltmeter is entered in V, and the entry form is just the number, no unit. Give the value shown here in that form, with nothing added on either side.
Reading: 0.5
